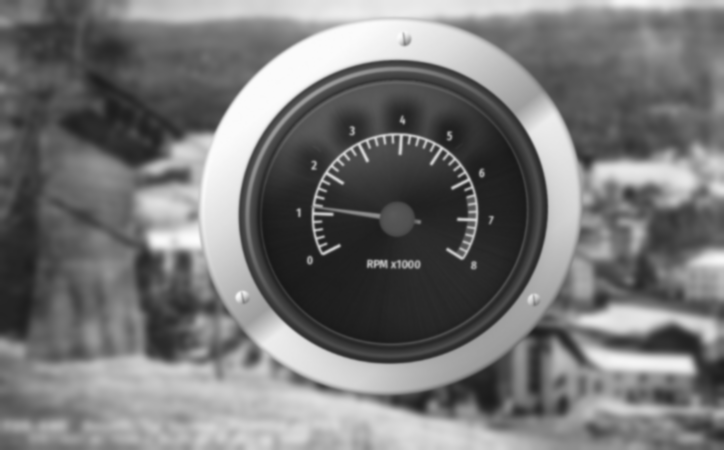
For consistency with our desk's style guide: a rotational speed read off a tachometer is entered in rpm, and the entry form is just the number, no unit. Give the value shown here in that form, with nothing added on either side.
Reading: 1200
